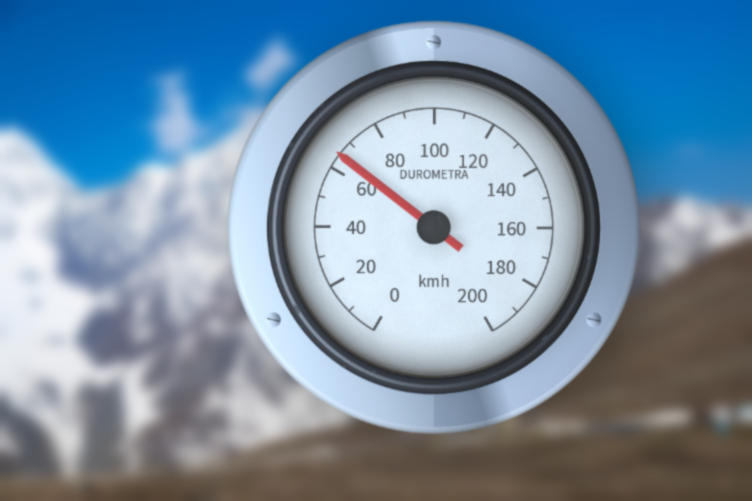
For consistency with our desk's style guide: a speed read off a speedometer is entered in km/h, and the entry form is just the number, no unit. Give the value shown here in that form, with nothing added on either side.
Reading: 65
